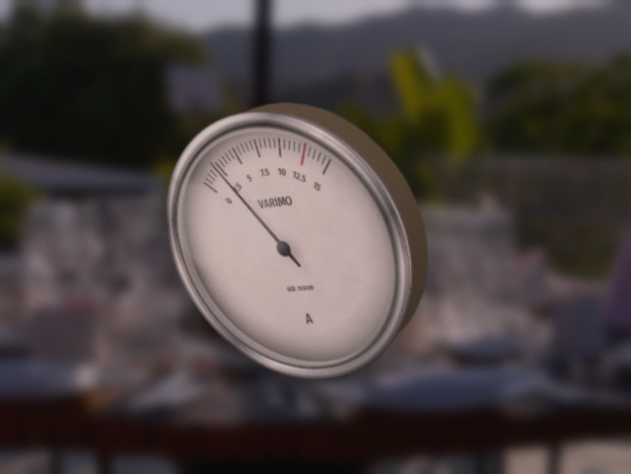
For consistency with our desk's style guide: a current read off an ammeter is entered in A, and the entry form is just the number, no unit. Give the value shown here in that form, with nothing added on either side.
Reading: 2.5
